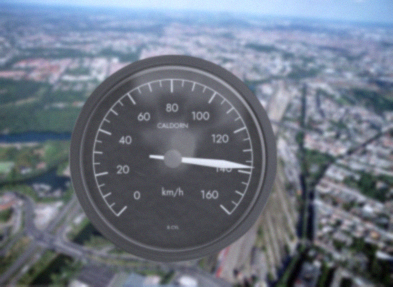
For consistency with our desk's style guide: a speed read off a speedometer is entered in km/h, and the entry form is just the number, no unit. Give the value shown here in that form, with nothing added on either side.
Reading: 137.5
